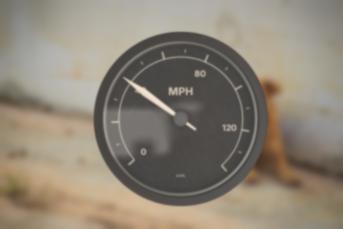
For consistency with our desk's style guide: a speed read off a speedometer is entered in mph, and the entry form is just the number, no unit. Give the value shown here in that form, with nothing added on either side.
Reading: 40
